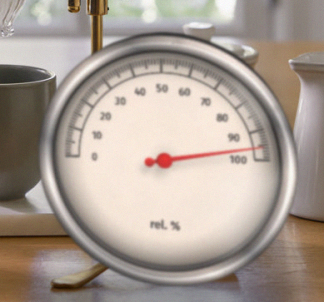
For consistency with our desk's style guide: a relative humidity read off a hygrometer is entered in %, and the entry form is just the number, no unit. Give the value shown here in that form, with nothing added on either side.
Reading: 95
